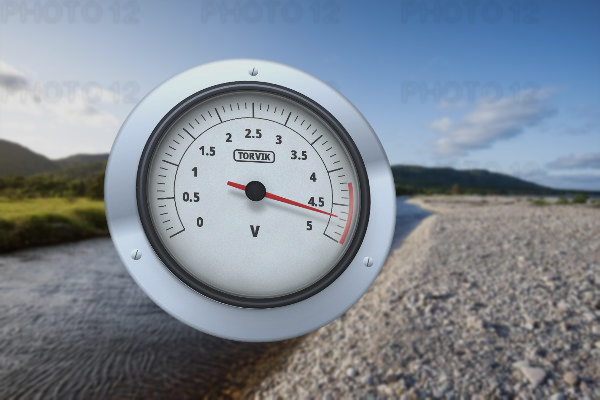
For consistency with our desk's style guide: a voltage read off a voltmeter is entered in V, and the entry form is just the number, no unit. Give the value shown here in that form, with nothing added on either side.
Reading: 4.7
